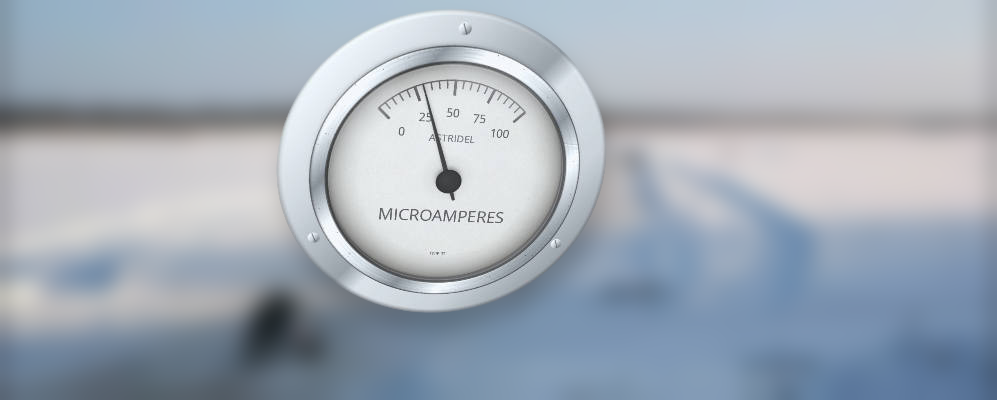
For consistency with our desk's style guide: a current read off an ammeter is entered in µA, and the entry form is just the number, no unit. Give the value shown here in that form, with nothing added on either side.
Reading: 30
